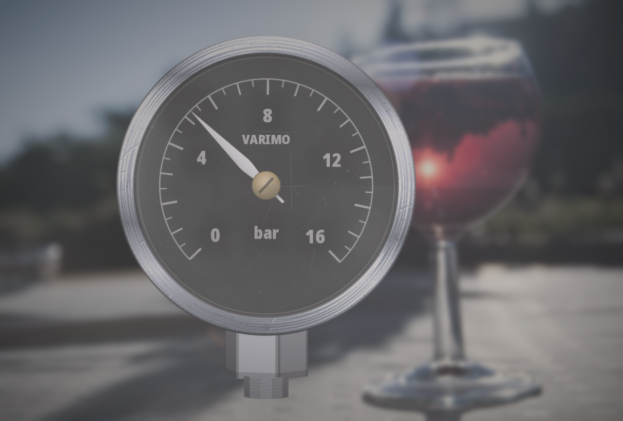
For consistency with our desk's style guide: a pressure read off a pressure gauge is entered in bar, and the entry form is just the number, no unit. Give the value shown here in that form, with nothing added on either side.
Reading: 5.25
